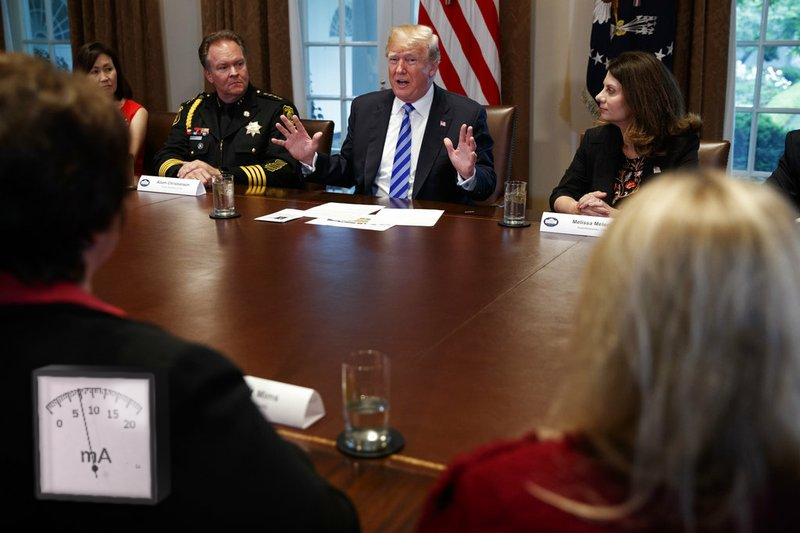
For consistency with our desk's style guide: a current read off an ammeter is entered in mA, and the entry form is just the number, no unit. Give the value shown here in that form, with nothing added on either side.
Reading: 7.5
